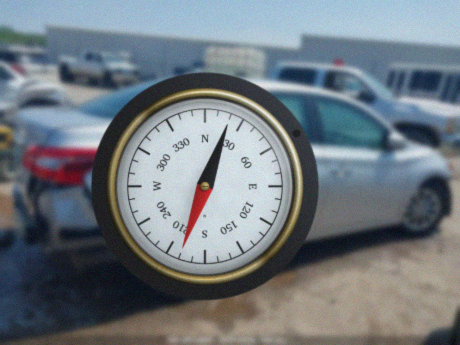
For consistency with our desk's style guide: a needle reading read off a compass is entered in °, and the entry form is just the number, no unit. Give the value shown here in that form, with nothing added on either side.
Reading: 200
